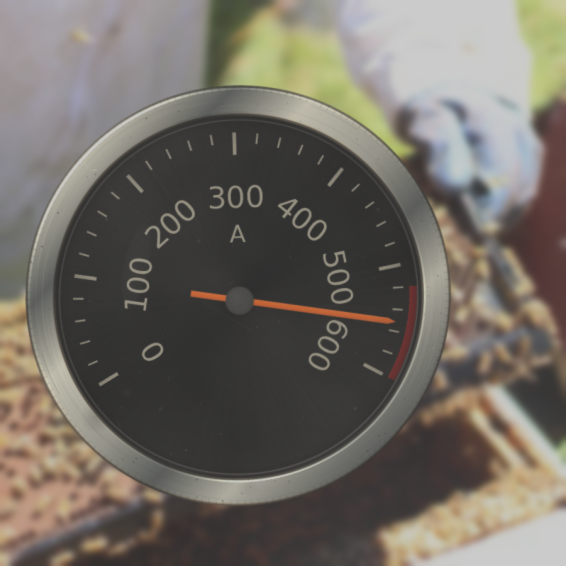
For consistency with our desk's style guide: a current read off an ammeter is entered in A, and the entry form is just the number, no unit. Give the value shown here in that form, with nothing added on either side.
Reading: 550
